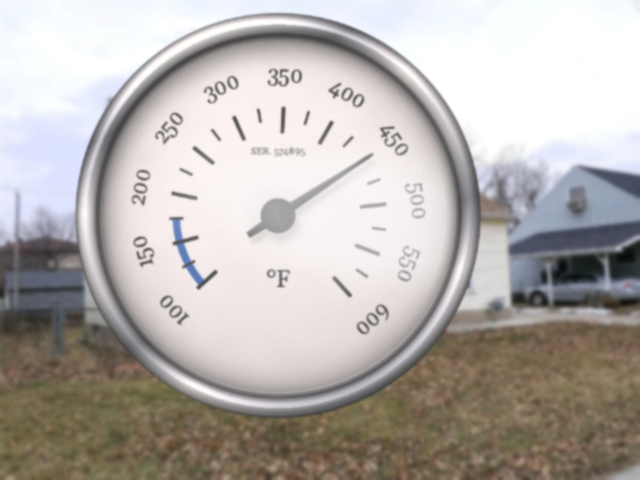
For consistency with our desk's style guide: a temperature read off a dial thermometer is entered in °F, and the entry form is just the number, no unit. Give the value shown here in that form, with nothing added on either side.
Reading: 450
